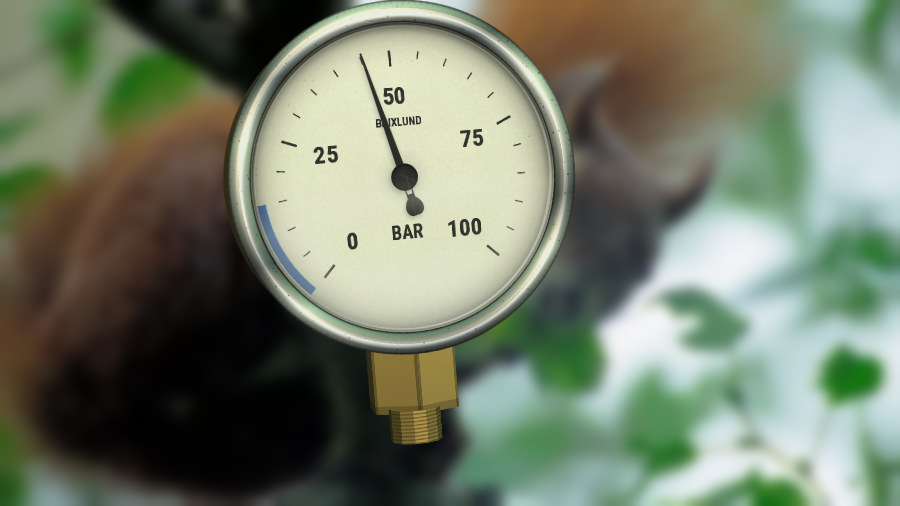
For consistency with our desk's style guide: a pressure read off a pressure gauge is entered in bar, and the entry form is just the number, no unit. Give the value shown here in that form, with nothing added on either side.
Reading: 45
